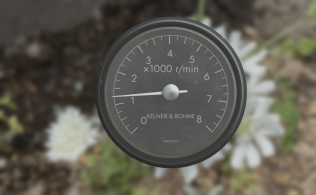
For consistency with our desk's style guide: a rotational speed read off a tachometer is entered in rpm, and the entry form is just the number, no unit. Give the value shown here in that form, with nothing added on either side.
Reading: 1250
